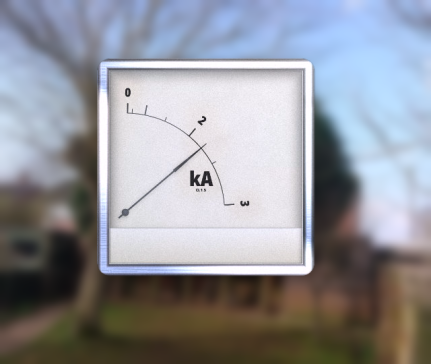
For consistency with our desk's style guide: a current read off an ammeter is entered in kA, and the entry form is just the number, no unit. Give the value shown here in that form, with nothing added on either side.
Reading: 2.25
